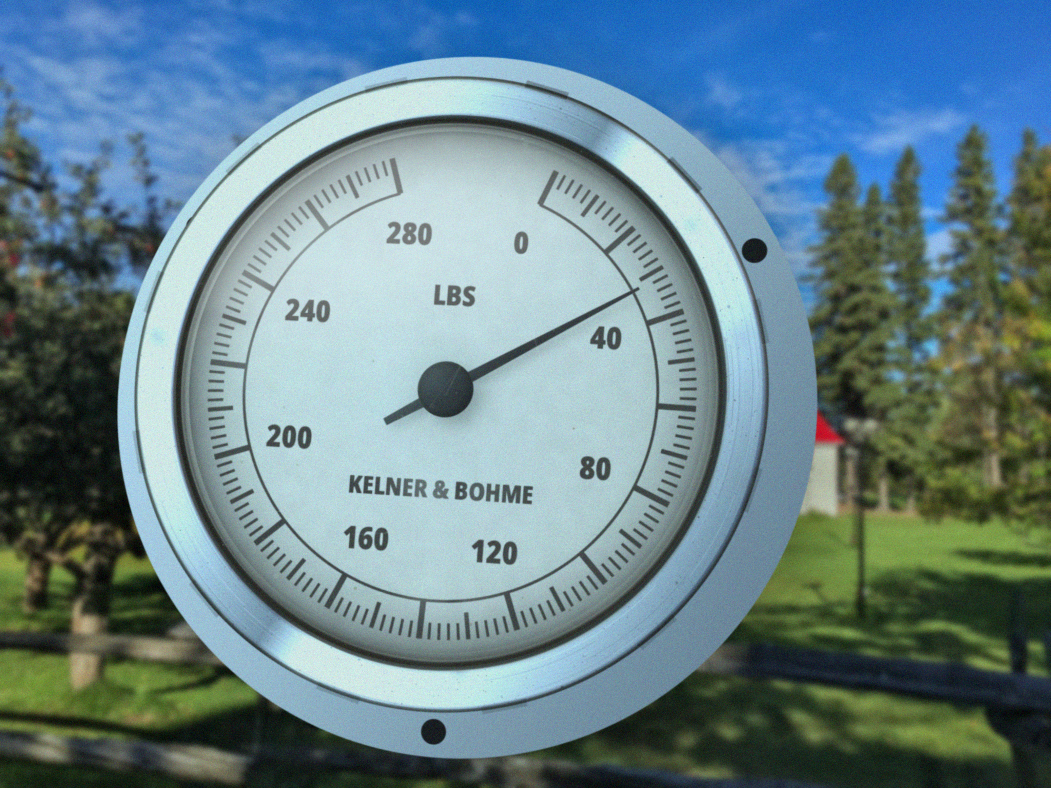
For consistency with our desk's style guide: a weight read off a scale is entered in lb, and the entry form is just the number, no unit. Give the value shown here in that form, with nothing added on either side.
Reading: 32
